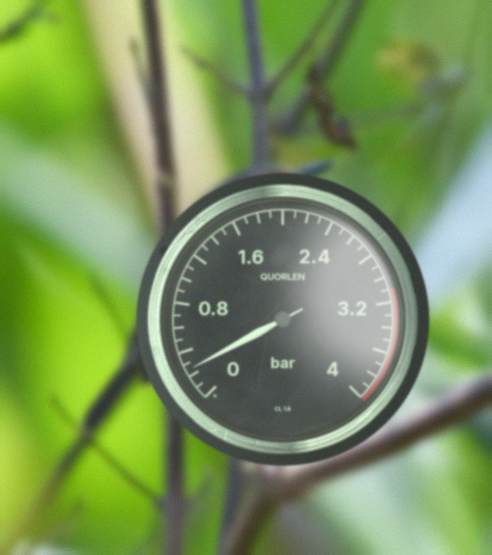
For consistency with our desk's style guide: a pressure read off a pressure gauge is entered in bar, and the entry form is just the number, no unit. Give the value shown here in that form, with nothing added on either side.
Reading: 0.25
